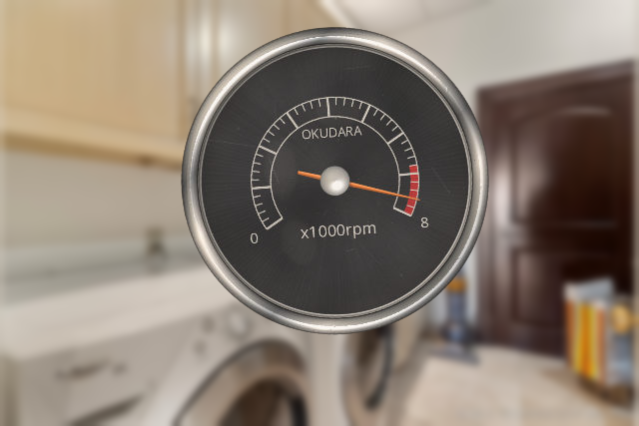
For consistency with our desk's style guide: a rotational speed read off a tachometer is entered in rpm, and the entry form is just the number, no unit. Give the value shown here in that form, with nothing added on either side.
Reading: 7600
